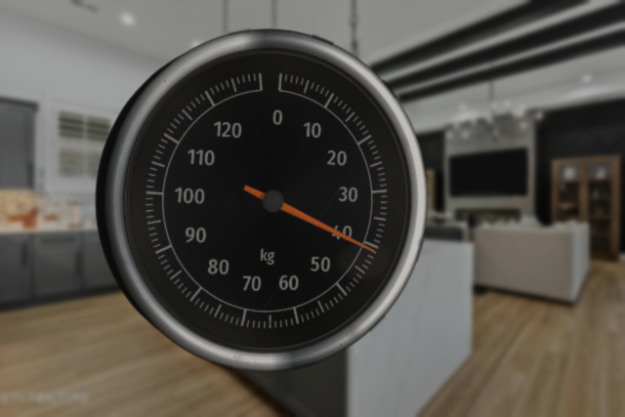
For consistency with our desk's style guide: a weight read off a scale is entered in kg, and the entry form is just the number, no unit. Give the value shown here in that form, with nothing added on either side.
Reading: 41
